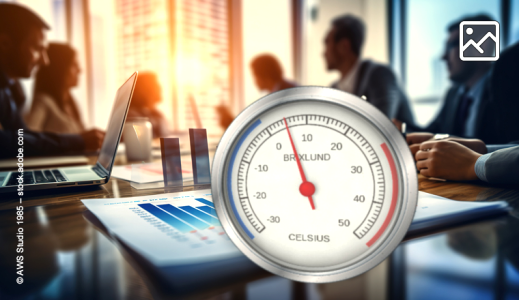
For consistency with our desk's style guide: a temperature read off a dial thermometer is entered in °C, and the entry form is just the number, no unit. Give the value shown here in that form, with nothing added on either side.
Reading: 5
